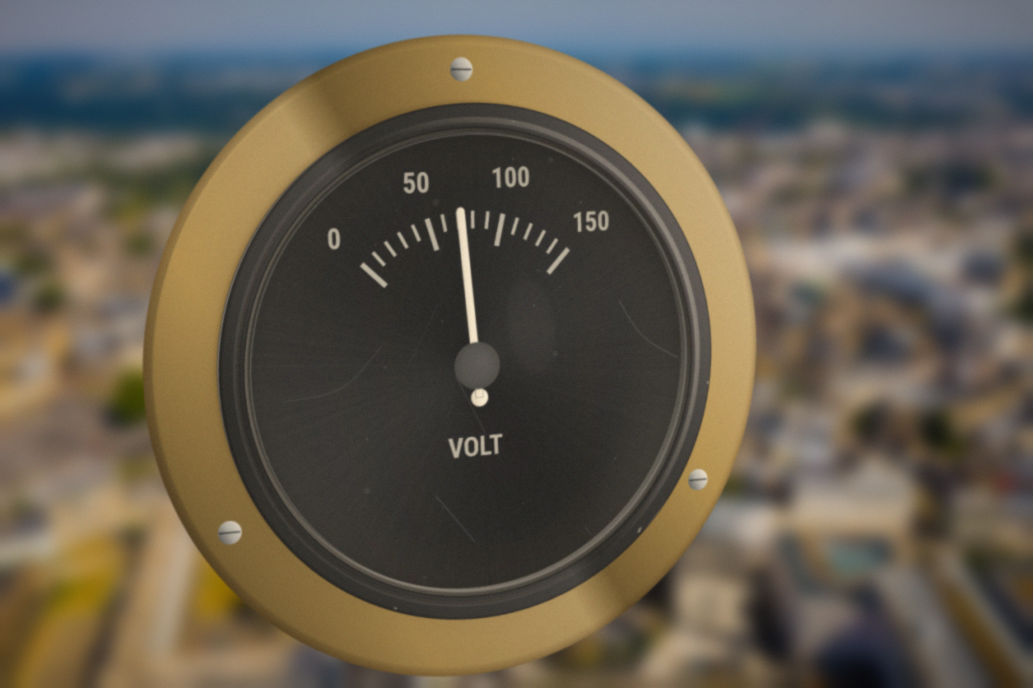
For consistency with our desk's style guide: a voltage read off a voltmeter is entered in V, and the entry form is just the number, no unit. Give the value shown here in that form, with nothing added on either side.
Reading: 70
